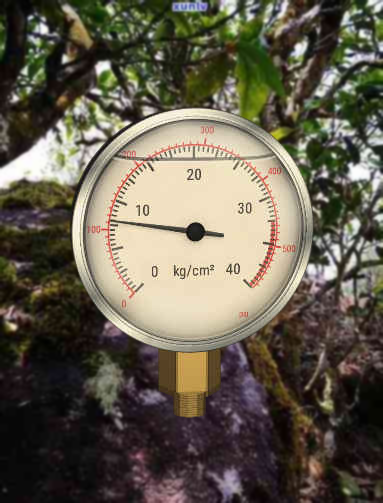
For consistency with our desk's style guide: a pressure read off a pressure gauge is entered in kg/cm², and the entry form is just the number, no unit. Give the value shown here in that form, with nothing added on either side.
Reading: 8
